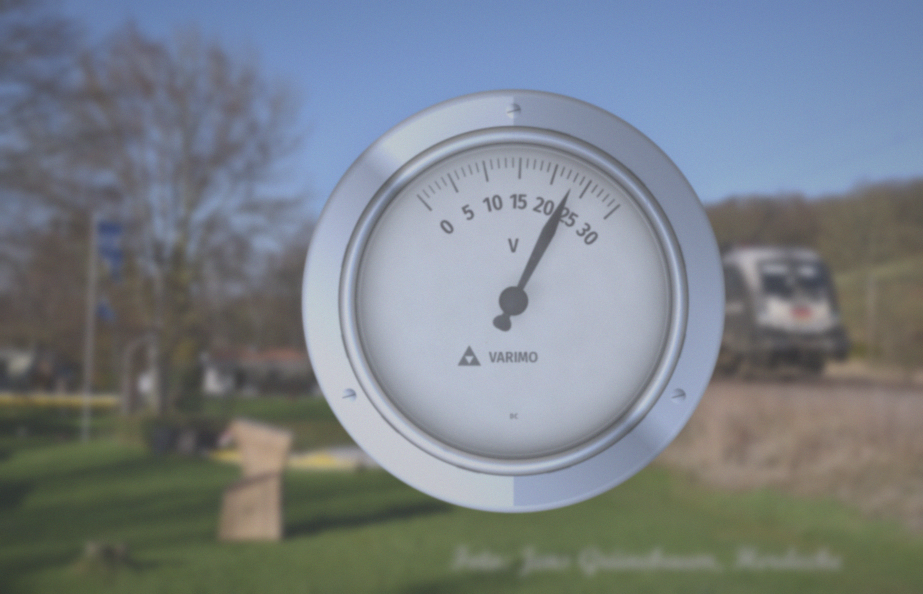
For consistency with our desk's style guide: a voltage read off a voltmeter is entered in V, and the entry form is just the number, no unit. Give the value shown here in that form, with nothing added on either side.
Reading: 23
